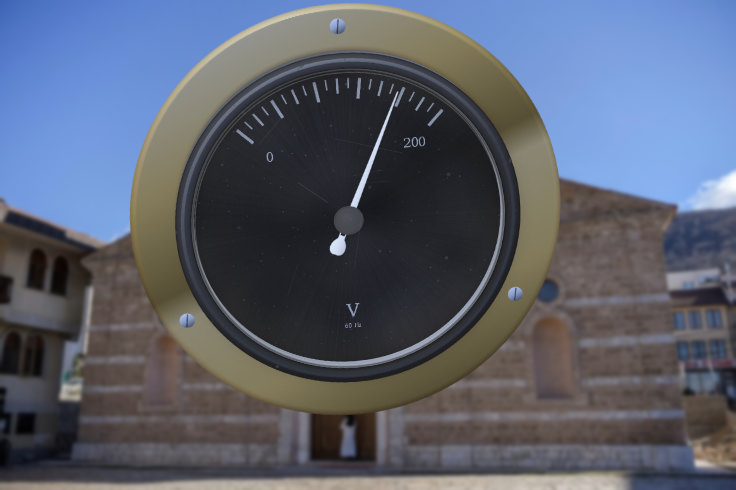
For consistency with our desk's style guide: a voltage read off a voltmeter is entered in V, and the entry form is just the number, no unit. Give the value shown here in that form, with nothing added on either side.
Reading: 155
